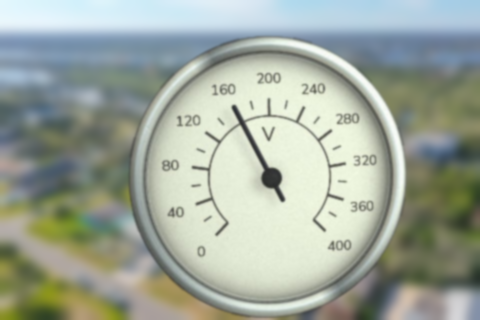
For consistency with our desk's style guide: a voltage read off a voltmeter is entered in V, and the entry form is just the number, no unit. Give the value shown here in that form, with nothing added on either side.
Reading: 160
